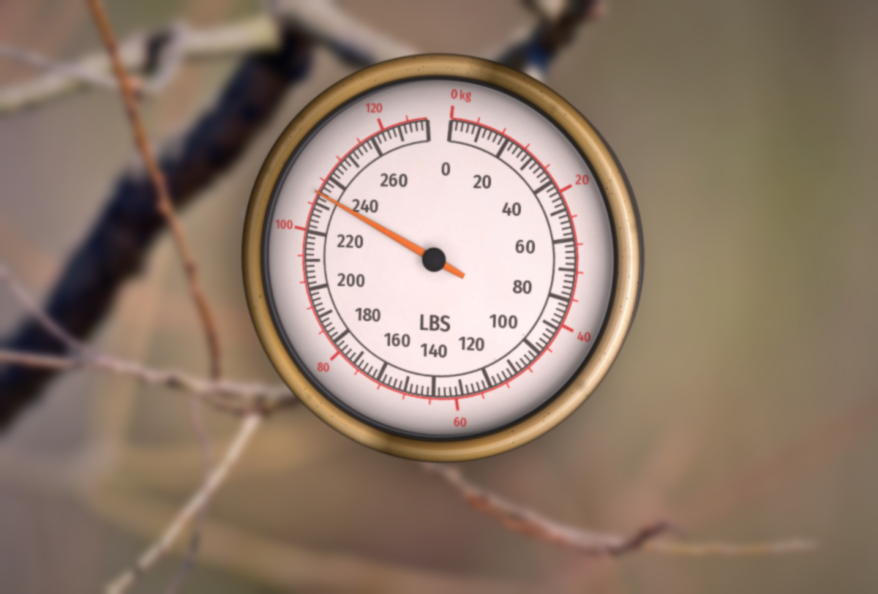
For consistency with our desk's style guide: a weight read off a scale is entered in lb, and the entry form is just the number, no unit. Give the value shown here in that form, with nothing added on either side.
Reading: 234
